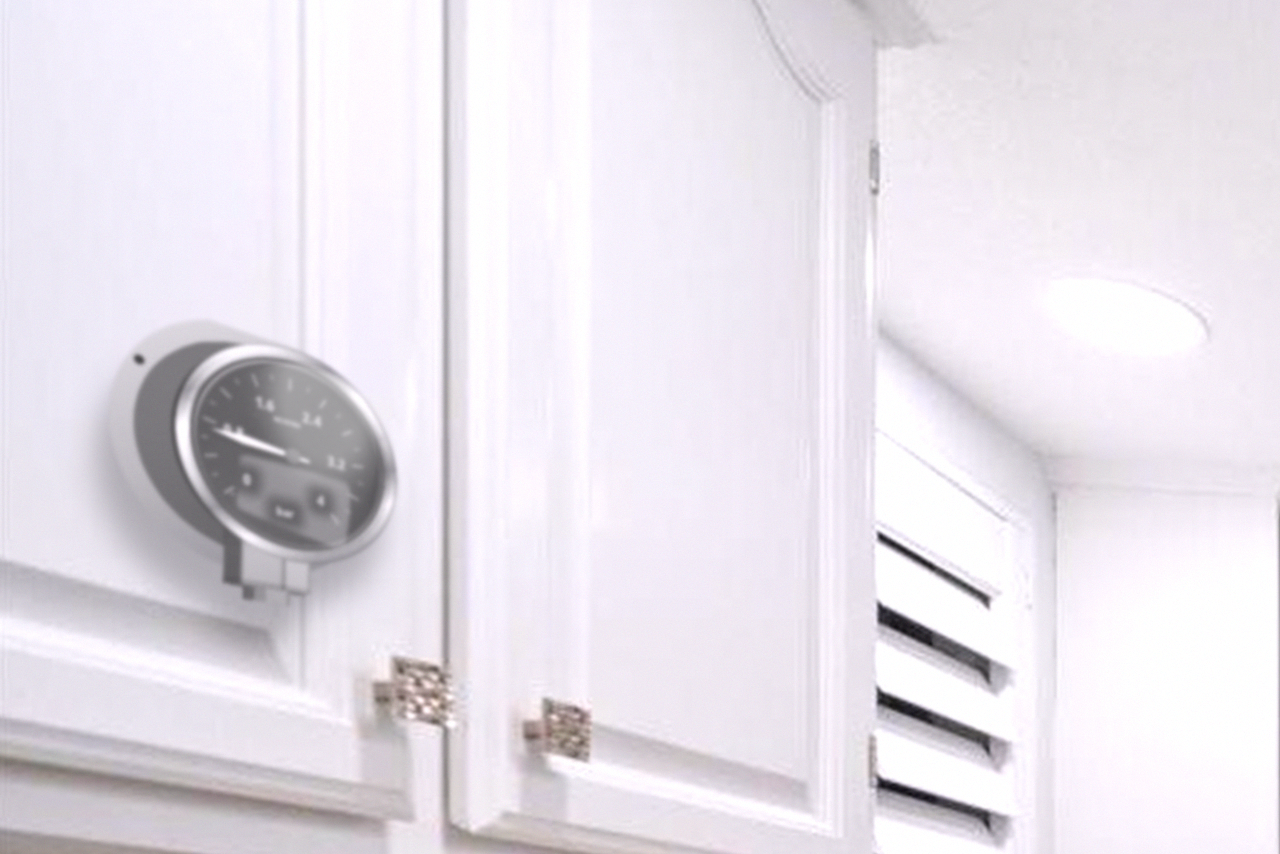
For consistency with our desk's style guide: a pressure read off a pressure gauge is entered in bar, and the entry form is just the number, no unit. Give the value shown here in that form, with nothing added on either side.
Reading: 0.7
